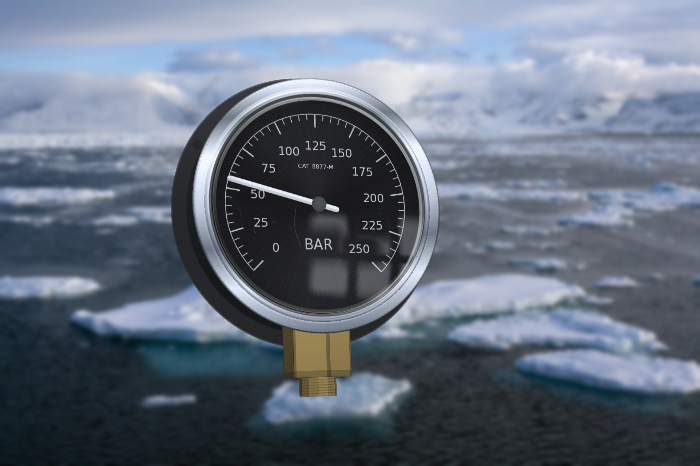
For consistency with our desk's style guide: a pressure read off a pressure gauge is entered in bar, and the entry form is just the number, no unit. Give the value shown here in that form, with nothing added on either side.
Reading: 55
